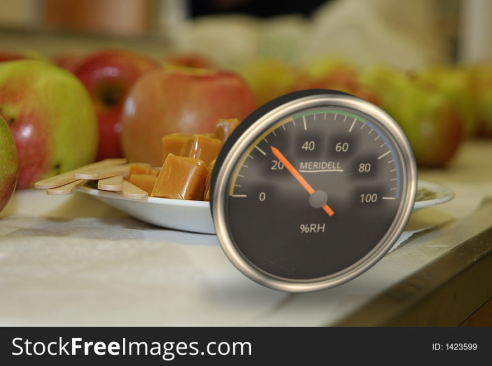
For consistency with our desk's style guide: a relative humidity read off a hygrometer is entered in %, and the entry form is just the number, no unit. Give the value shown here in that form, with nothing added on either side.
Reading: 24
